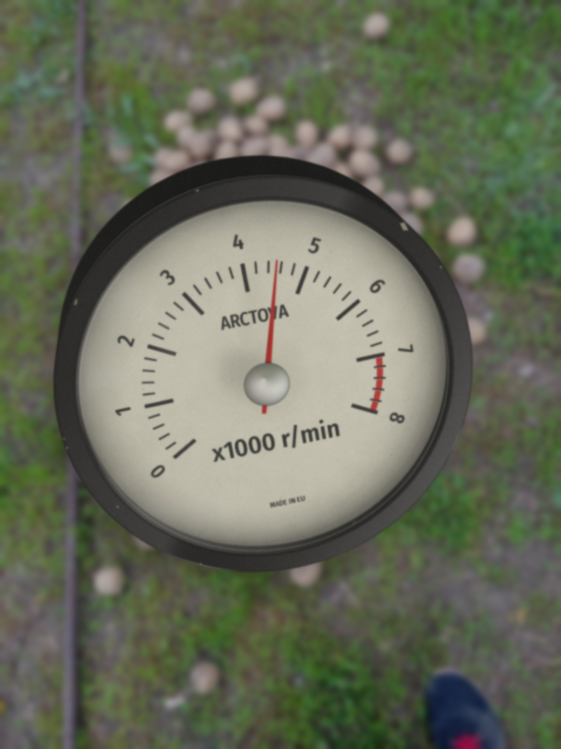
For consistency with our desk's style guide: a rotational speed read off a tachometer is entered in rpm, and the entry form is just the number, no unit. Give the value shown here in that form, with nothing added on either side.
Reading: 4500
